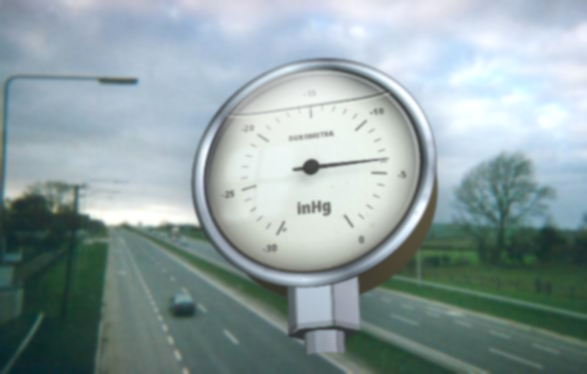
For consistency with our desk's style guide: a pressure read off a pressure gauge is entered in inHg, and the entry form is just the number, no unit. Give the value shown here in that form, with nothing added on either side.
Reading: -6
